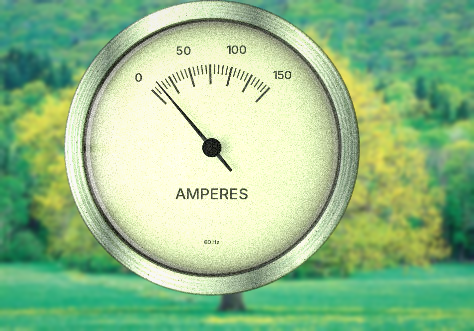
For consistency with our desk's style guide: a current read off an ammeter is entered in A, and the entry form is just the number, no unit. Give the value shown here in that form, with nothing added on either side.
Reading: 10
